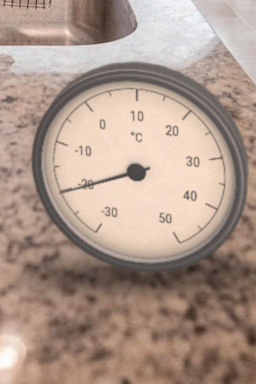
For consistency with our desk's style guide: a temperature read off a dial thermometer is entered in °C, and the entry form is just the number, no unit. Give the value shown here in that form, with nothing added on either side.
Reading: -20
